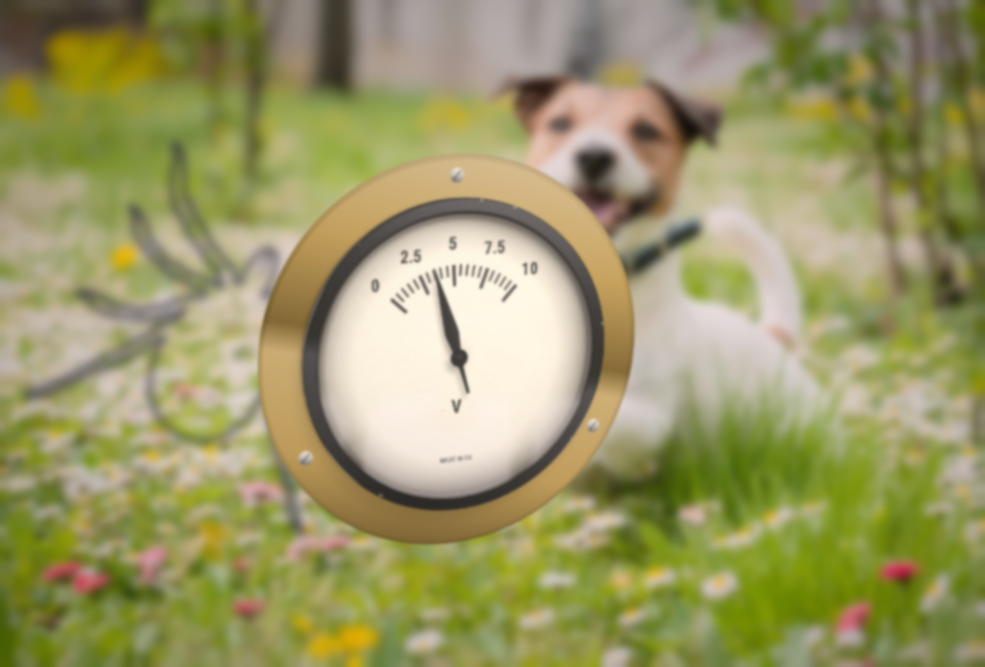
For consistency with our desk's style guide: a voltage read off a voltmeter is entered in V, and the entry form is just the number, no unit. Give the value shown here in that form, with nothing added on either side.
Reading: 3.5
